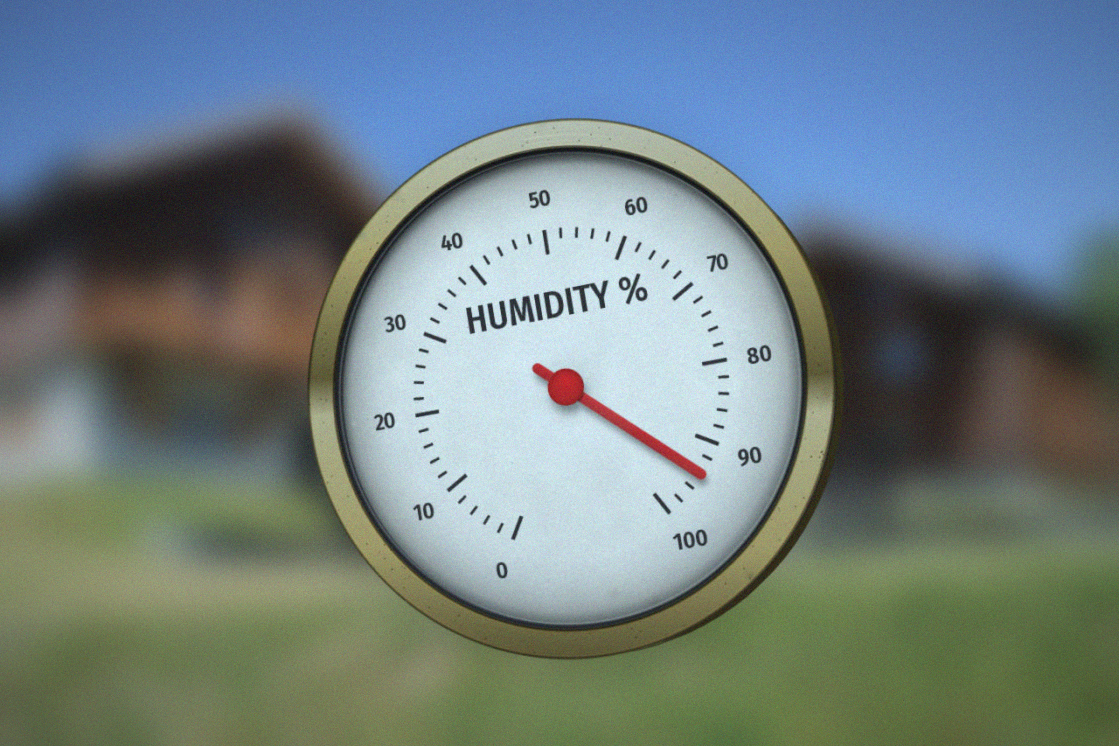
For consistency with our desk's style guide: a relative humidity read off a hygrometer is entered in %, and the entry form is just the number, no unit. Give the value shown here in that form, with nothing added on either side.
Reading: 94
